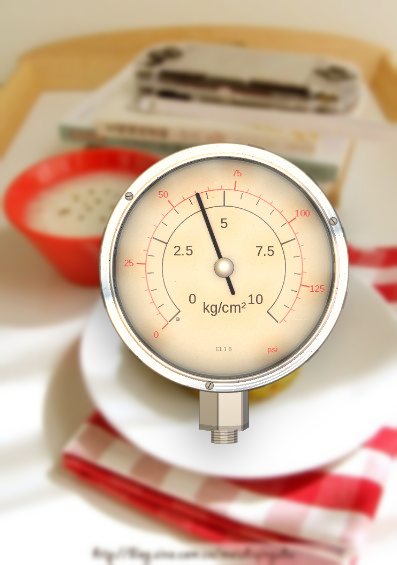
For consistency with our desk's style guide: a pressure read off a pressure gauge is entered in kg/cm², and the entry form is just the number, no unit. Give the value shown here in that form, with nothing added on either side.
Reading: 4.25
